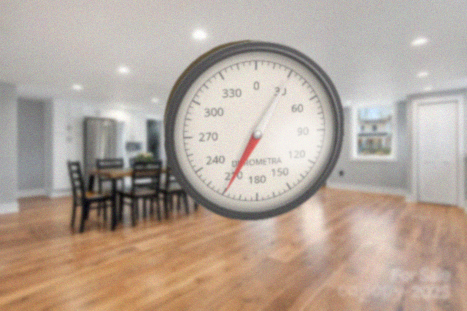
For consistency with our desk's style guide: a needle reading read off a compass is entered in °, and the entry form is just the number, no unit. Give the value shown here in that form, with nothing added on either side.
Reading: 210
